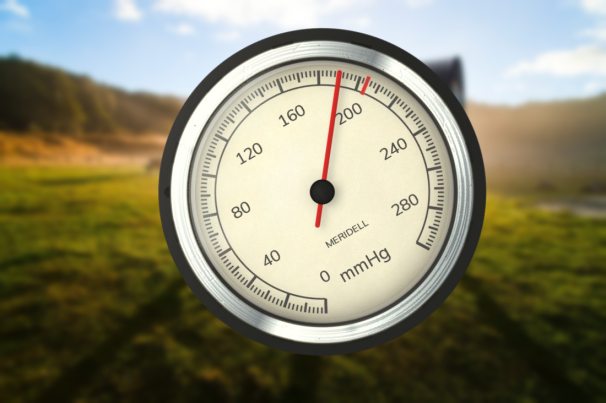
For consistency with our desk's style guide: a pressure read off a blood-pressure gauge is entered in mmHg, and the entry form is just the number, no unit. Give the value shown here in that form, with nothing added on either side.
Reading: 190
